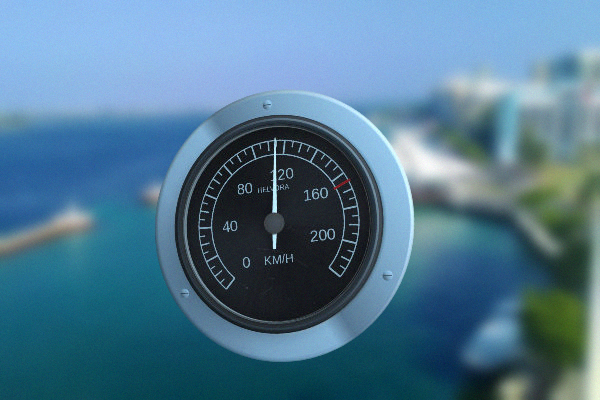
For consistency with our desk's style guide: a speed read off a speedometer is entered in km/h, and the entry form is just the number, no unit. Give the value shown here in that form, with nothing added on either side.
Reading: 115
